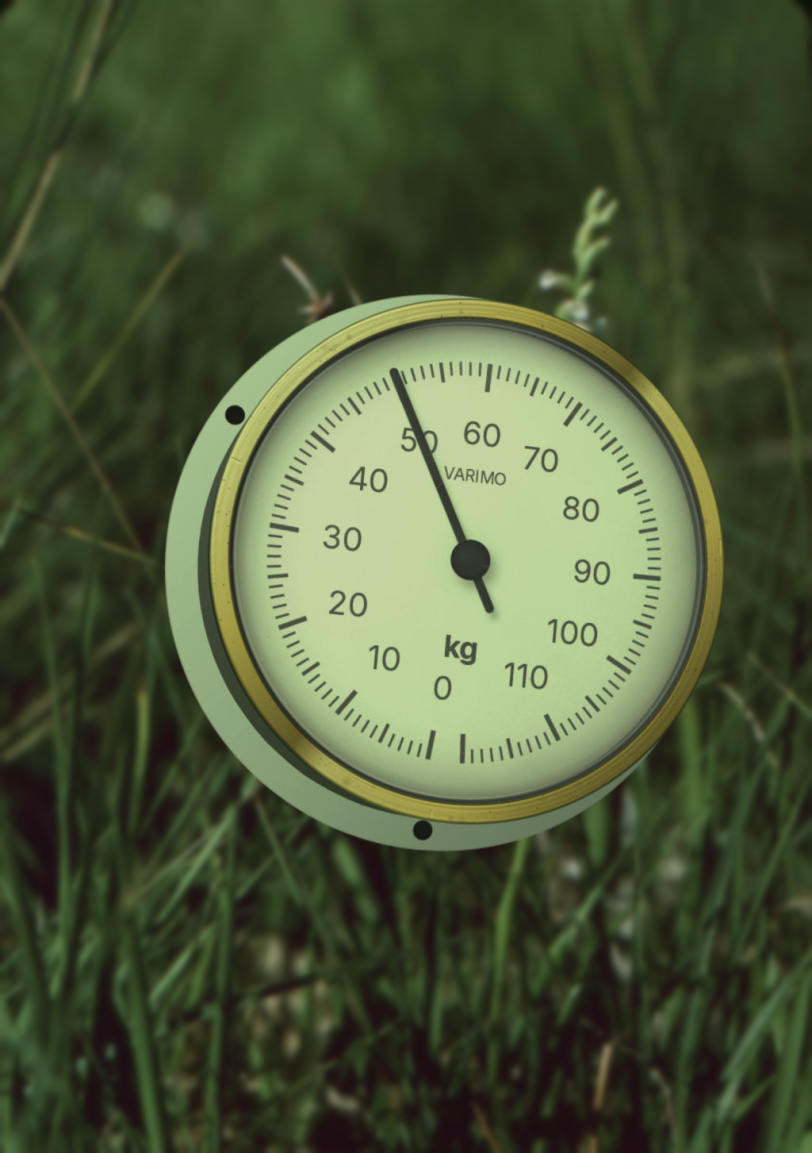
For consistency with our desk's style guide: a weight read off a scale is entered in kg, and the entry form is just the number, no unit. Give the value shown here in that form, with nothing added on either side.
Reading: 50
